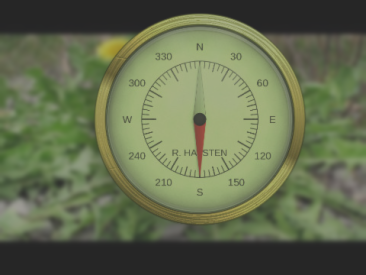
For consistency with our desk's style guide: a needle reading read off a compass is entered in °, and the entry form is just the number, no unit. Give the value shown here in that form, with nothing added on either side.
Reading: 180
